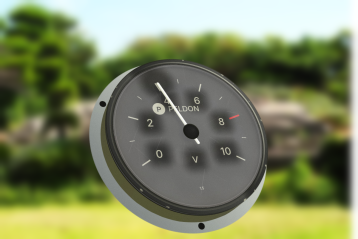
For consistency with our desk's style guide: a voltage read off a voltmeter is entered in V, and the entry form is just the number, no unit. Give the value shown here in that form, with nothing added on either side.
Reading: 4
